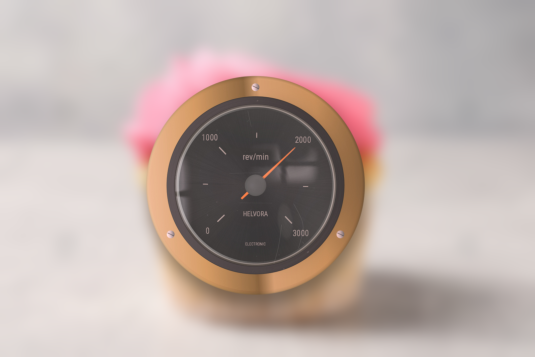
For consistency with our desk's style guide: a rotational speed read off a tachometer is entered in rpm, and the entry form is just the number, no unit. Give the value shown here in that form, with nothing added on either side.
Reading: 2000
